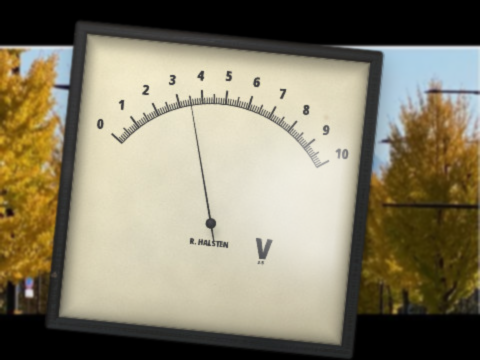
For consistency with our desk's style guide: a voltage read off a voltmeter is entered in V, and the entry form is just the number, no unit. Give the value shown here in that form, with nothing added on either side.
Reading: 3.5
